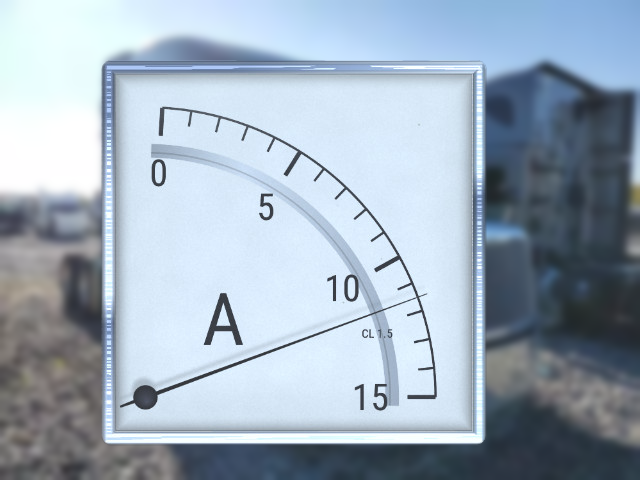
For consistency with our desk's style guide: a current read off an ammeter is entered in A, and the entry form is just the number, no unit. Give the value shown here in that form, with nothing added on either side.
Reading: 11.5
